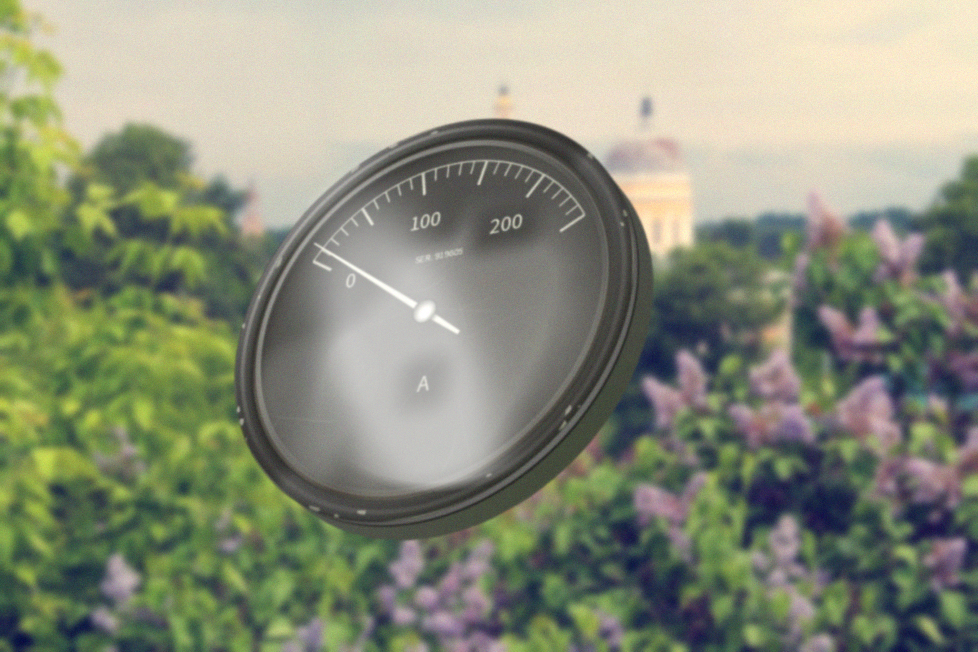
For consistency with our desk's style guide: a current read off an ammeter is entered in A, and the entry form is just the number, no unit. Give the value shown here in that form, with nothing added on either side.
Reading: 10
